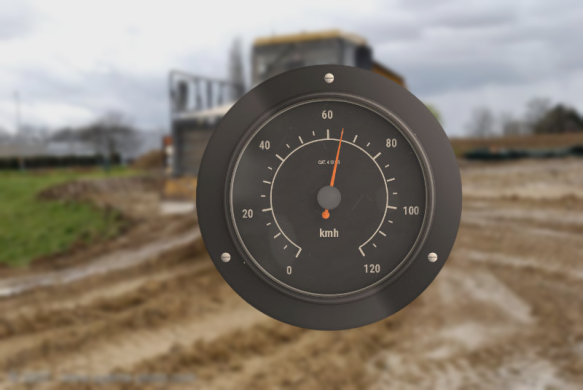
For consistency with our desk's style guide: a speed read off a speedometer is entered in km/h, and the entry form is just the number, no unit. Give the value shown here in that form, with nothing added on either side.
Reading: 65
